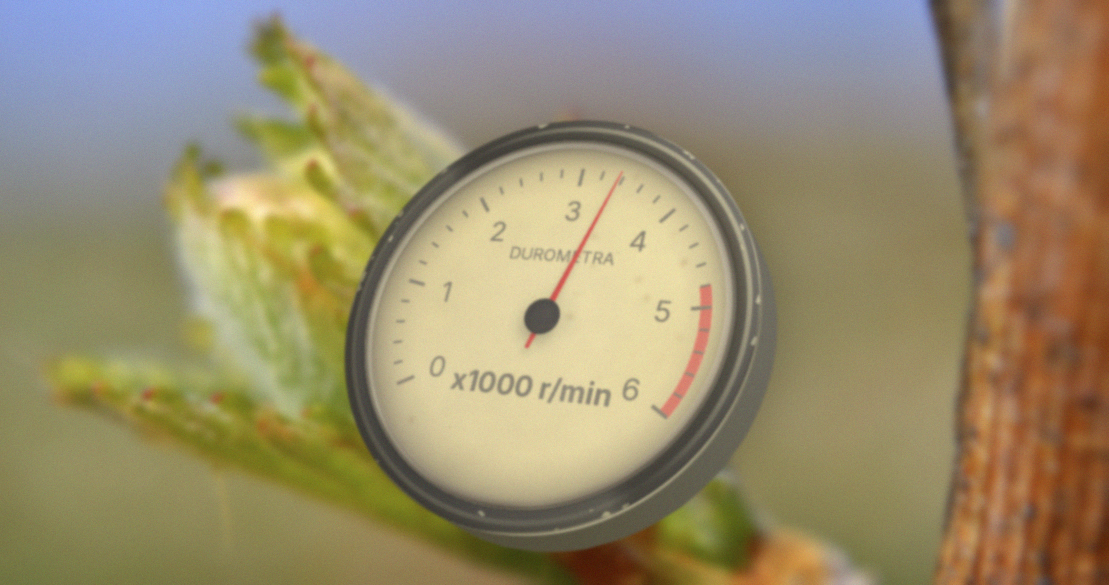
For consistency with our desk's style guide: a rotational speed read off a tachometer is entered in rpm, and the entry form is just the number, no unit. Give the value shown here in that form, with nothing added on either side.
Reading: 3400
